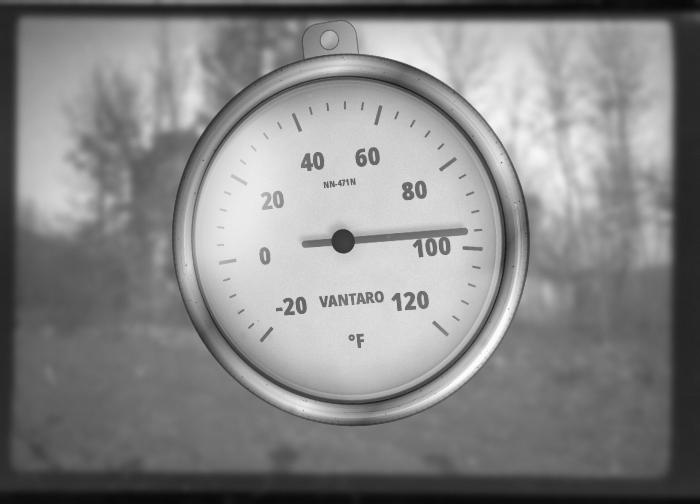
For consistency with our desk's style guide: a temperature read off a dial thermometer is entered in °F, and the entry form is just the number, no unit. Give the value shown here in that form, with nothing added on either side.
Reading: 96
